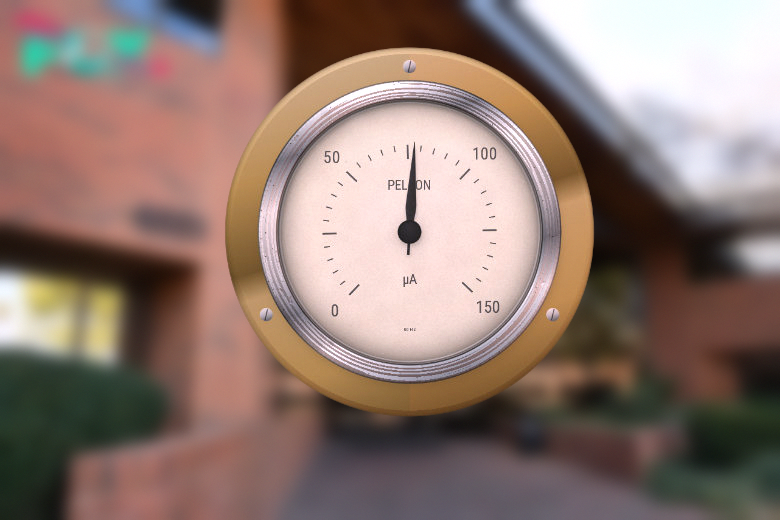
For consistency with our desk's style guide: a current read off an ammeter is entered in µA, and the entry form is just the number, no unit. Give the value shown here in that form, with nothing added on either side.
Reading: 77.5
